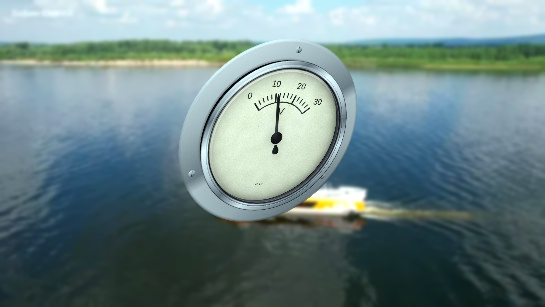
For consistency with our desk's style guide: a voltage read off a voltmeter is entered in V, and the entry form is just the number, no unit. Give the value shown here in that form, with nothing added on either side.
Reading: 10
